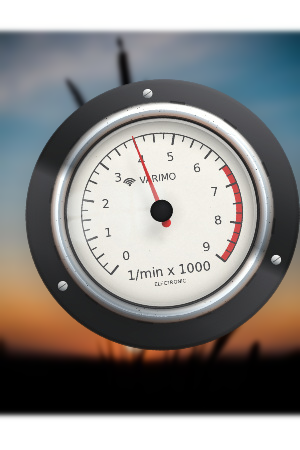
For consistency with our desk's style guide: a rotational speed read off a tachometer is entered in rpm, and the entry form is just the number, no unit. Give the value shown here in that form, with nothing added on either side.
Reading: 4000
